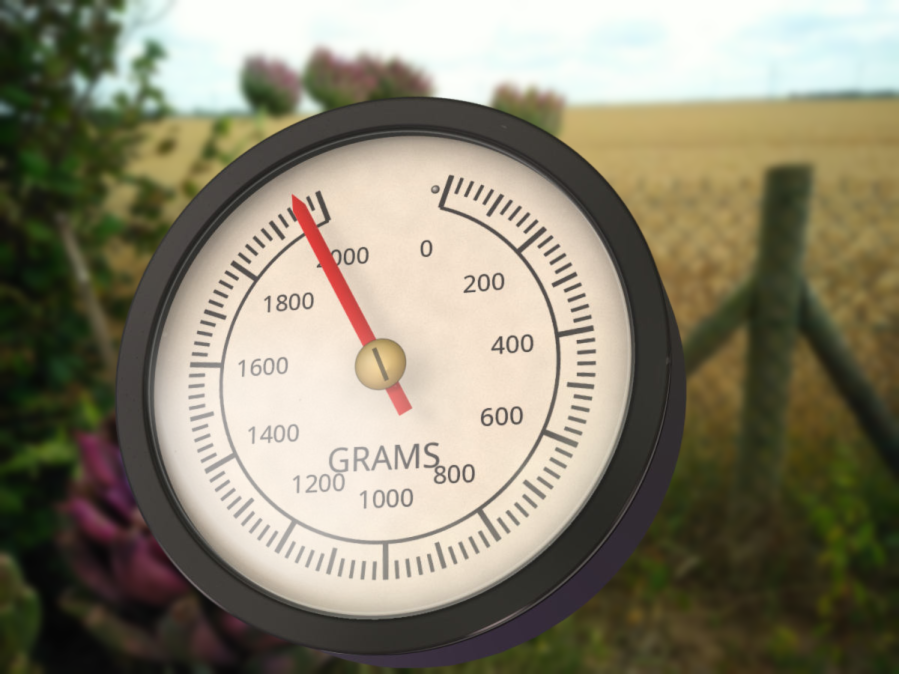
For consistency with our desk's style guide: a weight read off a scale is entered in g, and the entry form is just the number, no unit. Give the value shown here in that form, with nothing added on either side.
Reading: 1960
